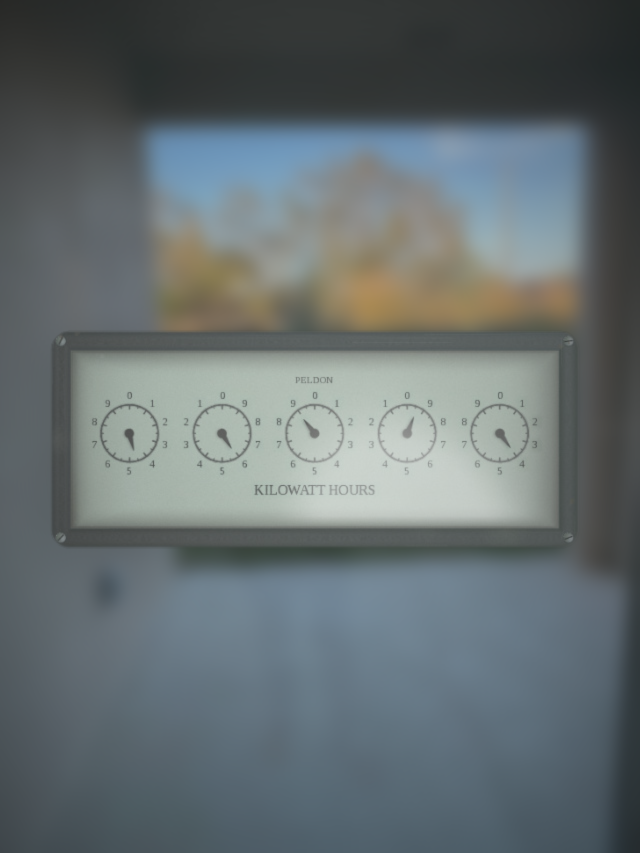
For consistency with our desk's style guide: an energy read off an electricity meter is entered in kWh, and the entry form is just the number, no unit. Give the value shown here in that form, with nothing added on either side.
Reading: 45894
